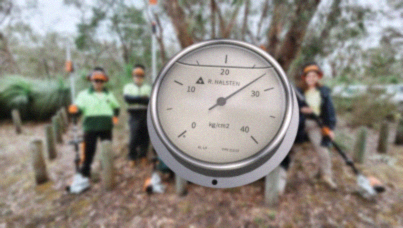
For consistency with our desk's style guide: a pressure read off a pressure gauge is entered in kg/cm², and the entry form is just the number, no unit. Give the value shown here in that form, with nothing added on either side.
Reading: 27.5
